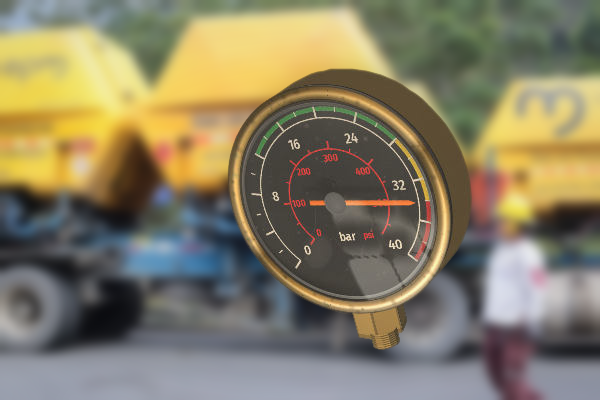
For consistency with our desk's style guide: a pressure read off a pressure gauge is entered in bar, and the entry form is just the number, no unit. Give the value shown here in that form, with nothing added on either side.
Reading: 34
